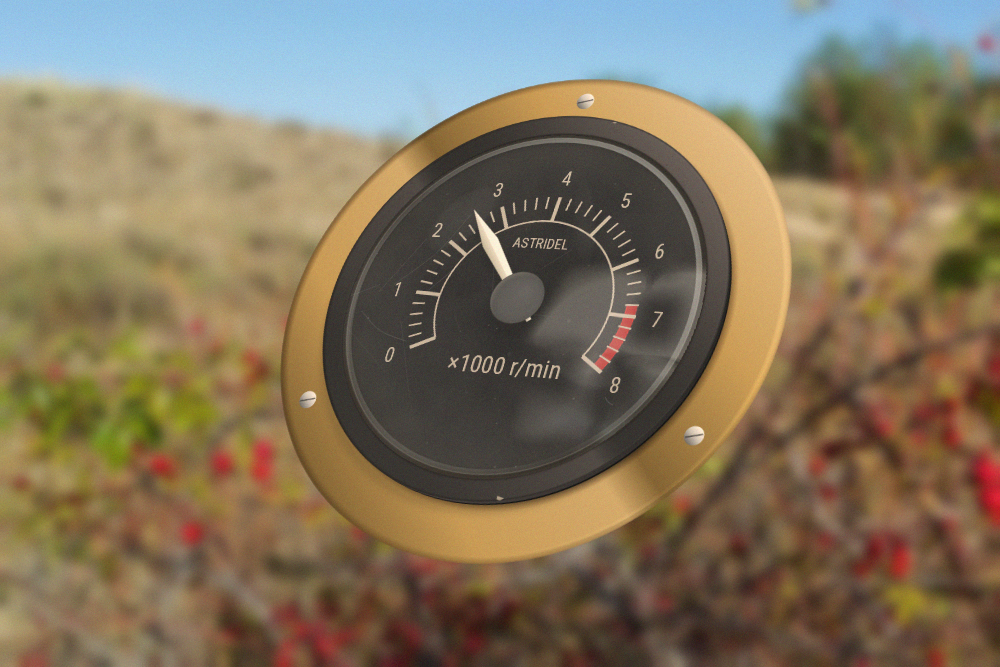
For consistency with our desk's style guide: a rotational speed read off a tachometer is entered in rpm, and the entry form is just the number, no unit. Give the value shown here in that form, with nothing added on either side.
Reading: 2600
